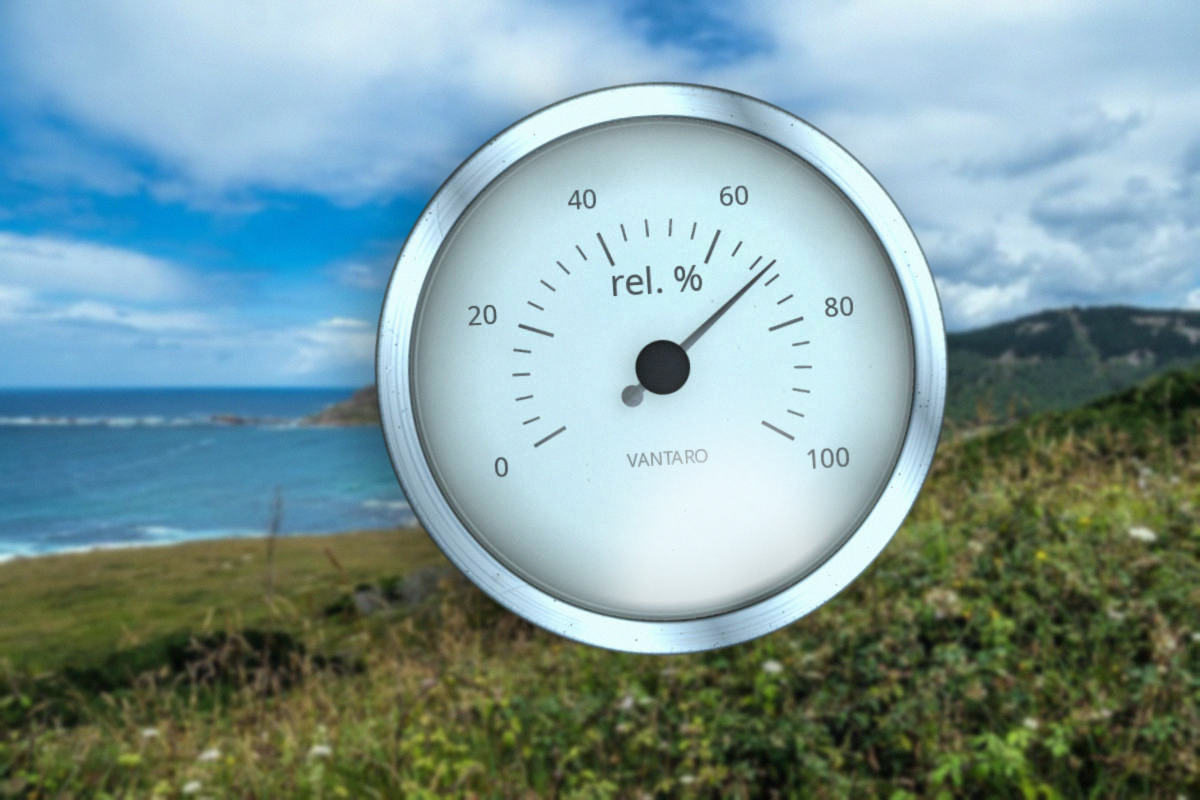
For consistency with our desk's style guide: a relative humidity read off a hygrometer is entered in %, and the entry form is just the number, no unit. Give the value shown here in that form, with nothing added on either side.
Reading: 70
